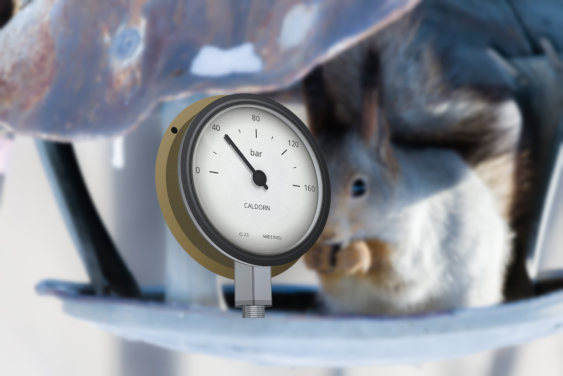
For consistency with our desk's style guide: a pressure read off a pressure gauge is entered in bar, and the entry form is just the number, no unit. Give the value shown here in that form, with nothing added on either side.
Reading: 40
